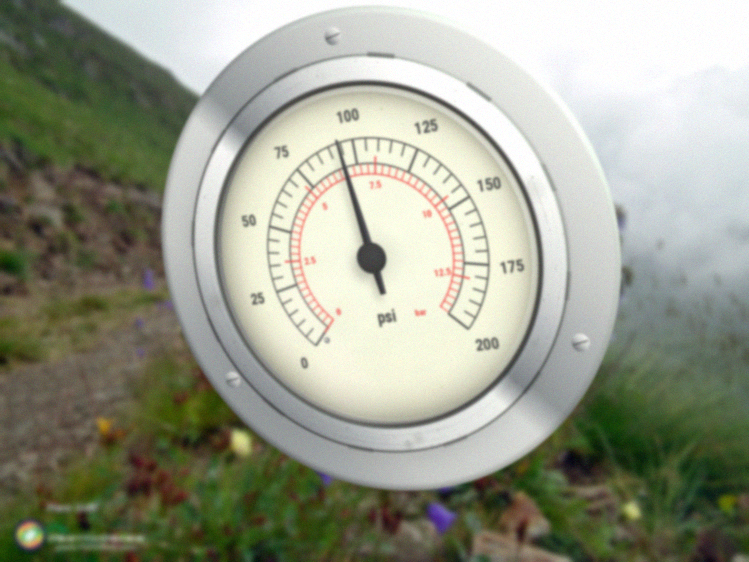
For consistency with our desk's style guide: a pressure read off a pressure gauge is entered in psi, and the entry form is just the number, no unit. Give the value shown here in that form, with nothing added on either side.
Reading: 95
